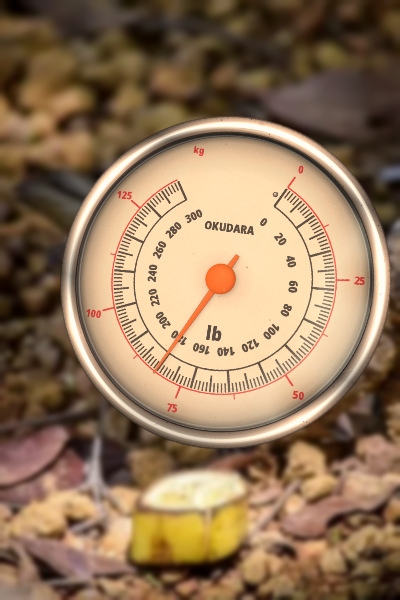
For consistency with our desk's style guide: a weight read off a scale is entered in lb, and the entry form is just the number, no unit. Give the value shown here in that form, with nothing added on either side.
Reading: 180
